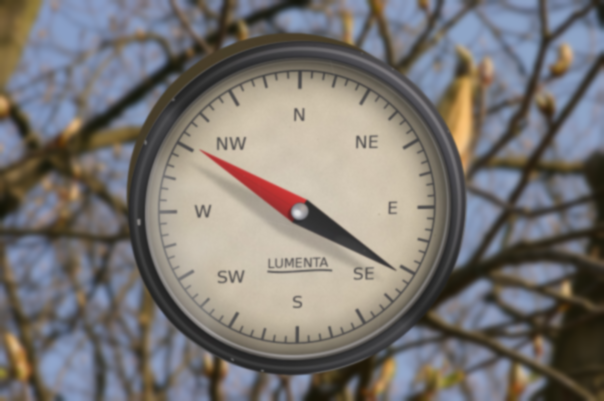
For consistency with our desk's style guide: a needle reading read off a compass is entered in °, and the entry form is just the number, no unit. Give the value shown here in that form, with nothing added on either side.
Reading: 302.5
